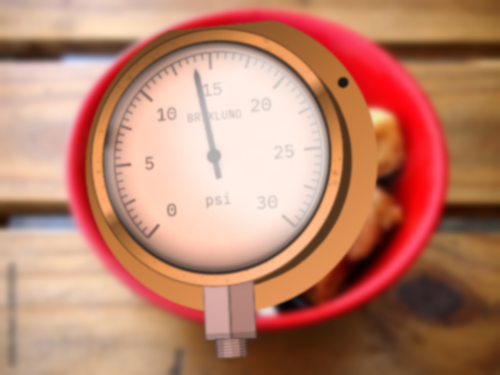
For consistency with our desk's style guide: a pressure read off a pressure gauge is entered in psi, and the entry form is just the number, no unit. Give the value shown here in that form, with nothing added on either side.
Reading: 14
